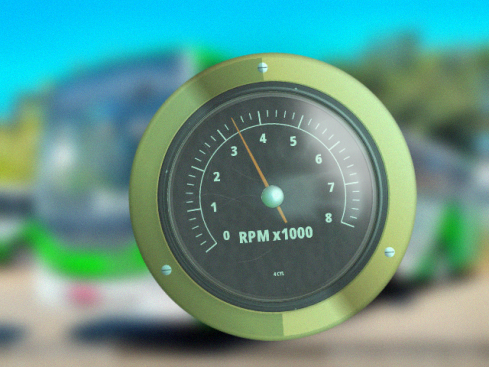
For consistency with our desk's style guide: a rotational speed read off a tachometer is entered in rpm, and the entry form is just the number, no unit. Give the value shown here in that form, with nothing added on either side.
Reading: 3400
